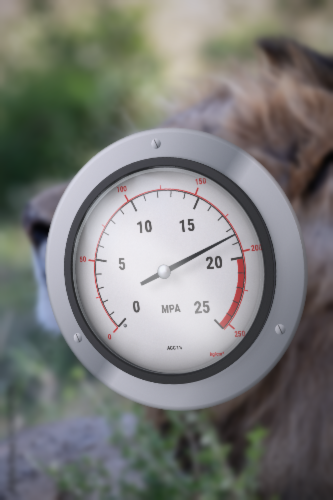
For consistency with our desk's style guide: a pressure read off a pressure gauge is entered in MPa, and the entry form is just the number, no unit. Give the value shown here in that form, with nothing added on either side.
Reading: 18.5
